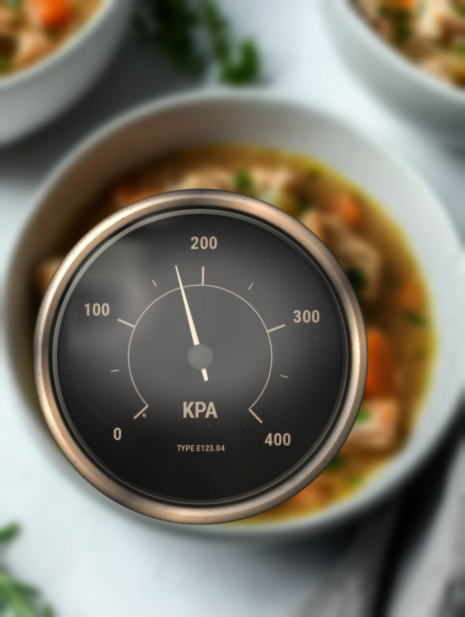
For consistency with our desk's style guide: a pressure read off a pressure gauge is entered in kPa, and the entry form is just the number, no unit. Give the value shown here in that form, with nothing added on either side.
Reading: 175
